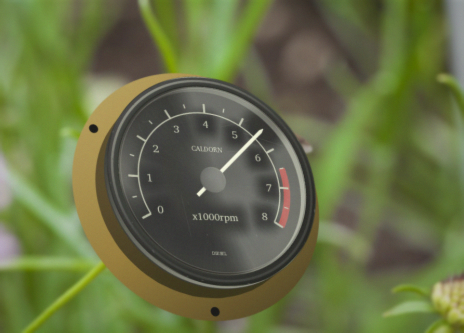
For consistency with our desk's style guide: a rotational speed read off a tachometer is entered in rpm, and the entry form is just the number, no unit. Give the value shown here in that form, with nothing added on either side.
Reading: 5500
